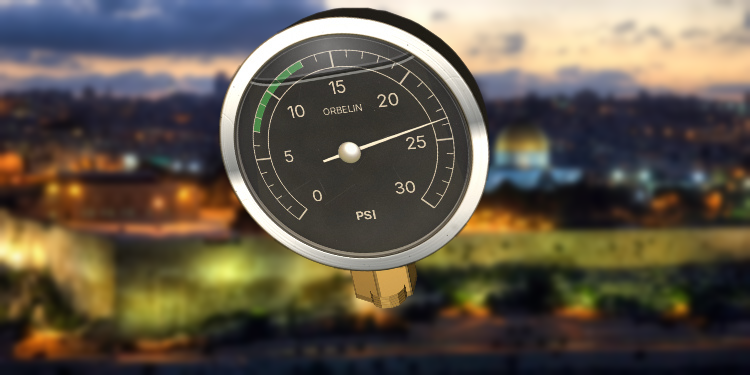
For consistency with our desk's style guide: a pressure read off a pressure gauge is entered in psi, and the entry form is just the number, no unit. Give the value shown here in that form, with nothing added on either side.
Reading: 23.5
